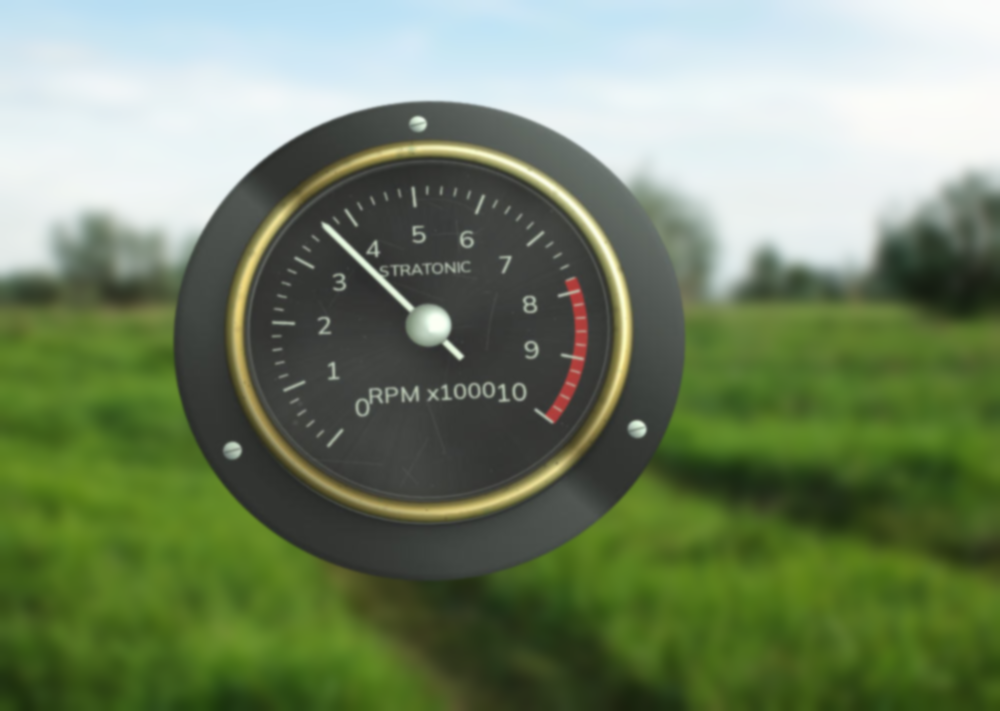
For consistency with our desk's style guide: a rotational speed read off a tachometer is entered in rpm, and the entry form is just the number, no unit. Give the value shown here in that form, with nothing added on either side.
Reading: 3600
